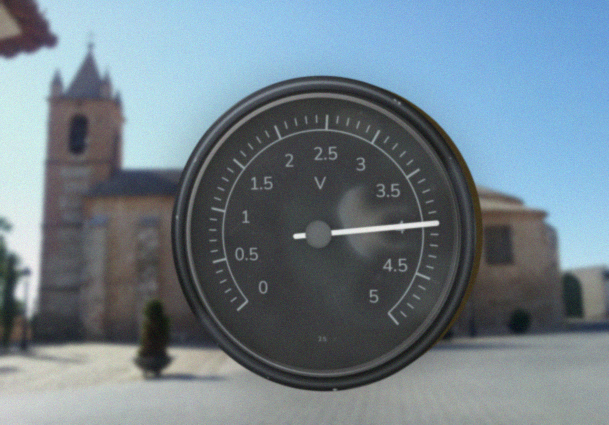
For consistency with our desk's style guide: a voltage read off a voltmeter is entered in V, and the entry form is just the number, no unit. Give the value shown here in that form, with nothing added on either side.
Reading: 4
